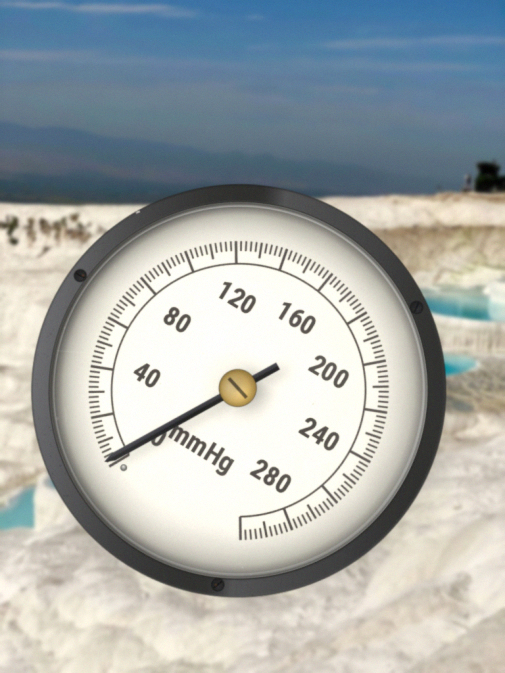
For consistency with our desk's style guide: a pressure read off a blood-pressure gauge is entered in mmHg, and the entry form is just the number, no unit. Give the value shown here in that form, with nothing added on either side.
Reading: 2
